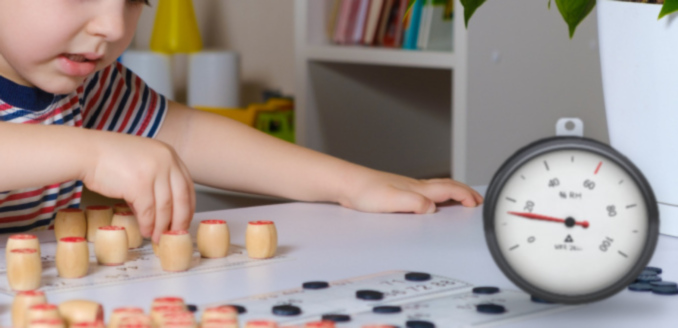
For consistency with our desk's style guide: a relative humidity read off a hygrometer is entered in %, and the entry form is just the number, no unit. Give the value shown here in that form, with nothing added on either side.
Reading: 15
